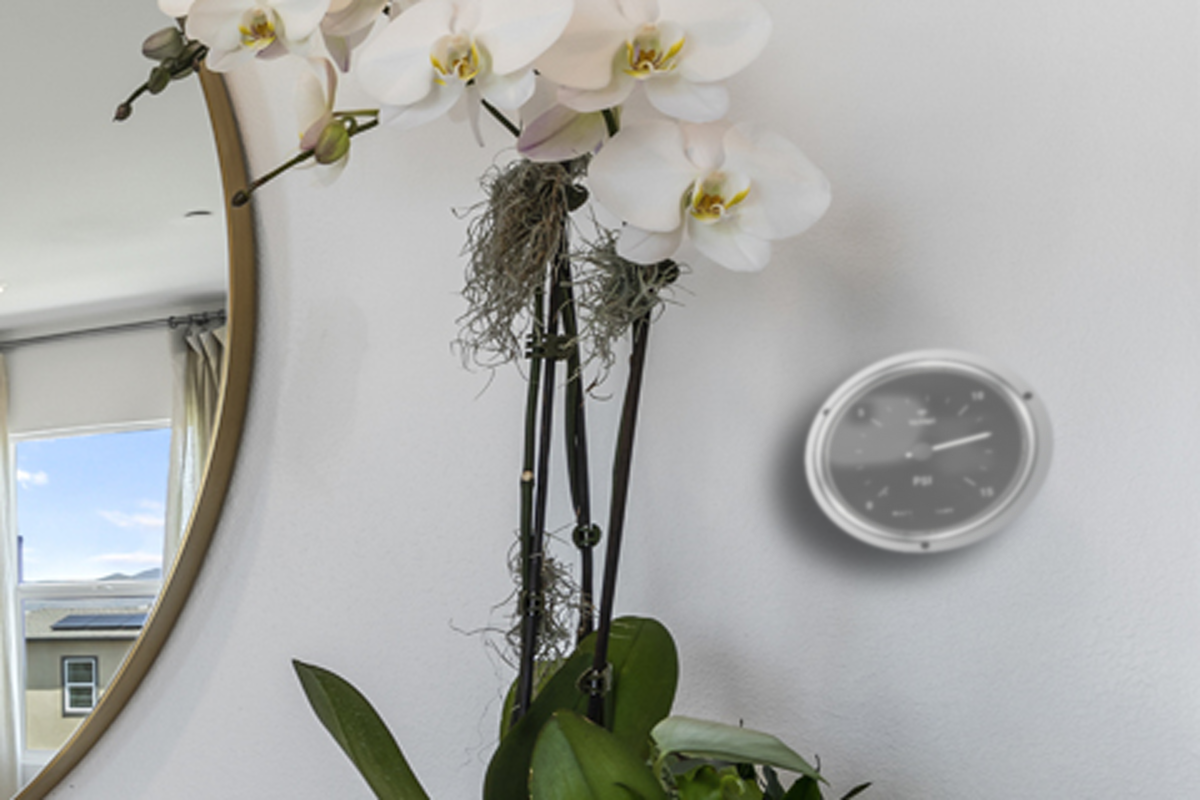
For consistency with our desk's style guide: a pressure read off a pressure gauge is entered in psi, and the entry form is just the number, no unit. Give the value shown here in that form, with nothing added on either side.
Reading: 12
